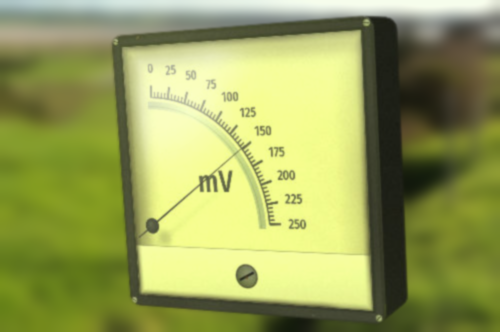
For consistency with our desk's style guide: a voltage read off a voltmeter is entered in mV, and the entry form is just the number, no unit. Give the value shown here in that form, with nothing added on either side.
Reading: 150
